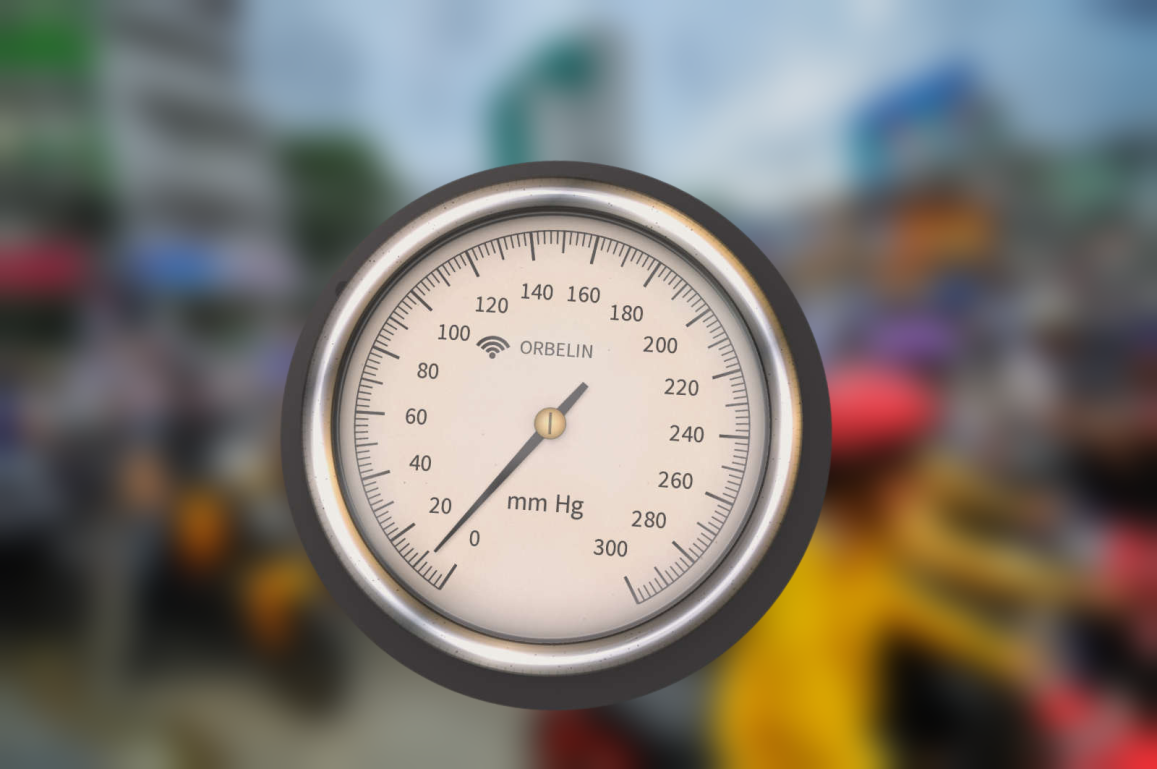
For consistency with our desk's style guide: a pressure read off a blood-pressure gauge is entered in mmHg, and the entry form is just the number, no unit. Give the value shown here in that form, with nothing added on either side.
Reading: 8
